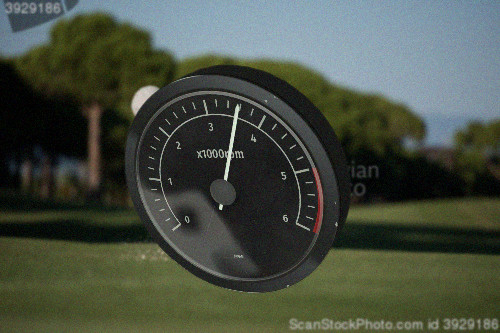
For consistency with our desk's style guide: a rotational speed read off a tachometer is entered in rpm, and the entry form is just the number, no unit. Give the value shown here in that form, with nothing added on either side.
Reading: 3600
